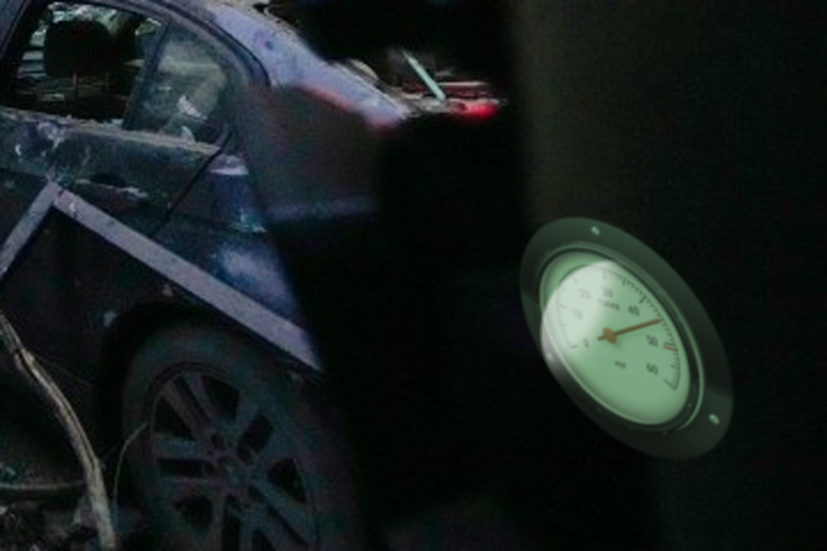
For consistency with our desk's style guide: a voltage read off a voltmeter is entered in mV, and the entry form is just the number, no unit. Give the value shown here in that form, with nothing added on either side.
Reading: 45
